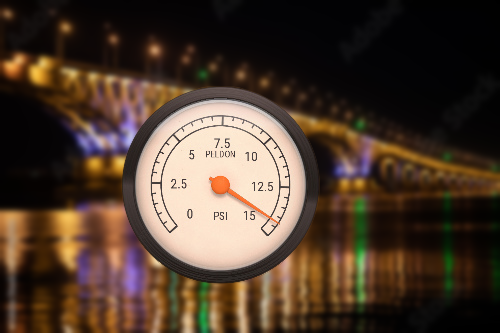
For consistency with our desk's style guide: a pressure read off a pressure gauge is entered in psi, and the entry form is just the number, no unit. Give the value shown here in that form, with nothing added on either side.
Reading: 14.25
